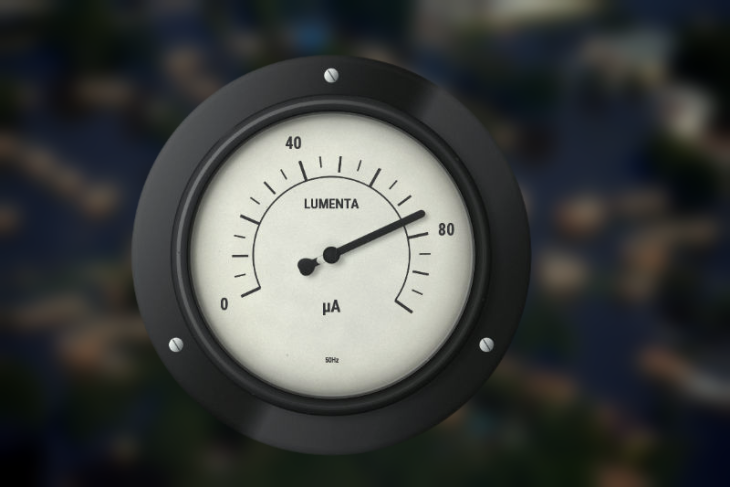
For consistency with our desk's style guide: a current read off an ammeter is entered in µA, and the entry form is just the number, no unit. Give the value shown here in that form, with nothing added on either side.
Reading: 75
